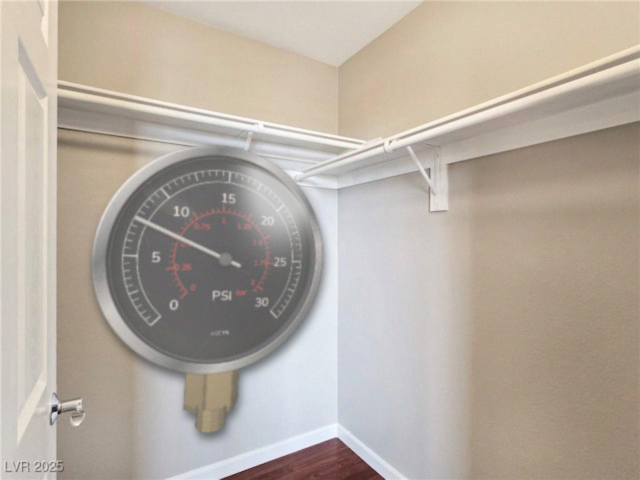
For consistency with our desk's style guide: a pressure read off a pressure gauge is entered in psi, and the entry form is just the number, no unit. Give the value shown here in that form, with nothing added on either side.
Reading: 7.5
